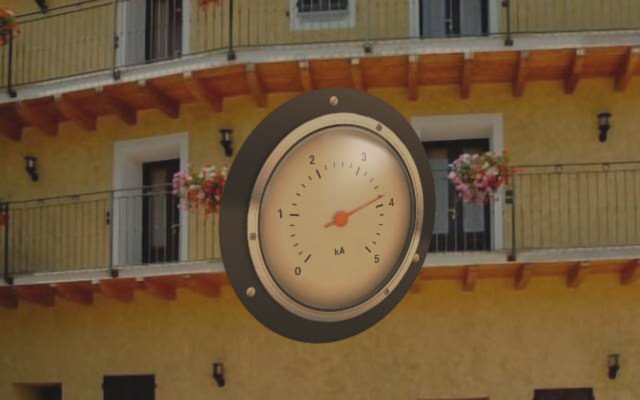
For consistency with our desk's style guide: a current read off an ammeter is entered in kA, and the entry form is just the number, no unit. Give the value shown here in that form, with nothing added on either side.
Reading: 3.8
